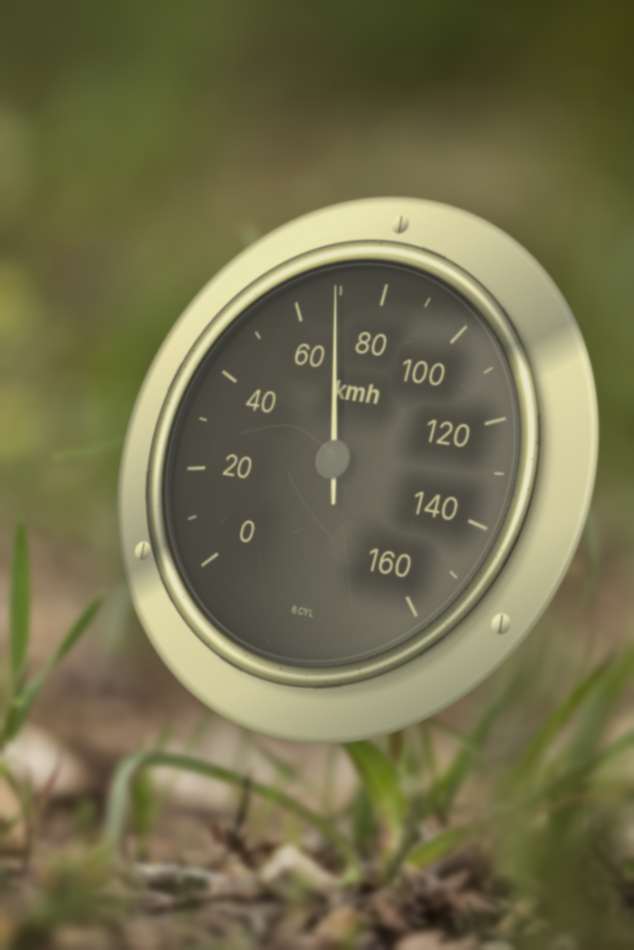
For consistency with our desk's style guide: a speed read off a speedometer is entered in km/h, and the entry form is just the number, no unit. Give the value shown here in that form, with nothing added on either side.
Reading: 70
